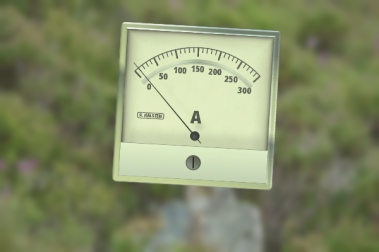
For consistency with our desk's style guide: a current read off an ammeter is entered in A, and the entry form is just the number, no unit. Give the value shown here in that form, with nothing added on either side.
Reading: 10
